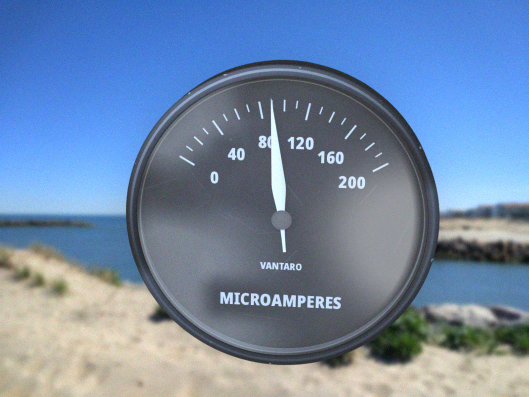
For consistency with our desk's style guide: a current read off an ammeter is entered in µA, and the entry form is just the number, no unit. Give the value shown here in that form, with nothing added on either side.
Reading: 90
